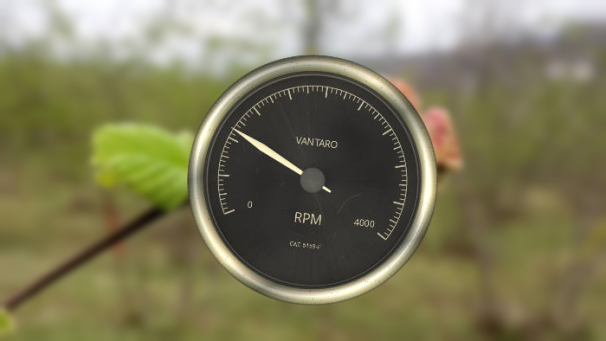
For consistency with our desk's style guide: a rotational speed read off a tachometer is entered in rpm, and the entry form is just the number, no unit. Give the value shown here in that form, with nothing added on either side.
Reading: 900
